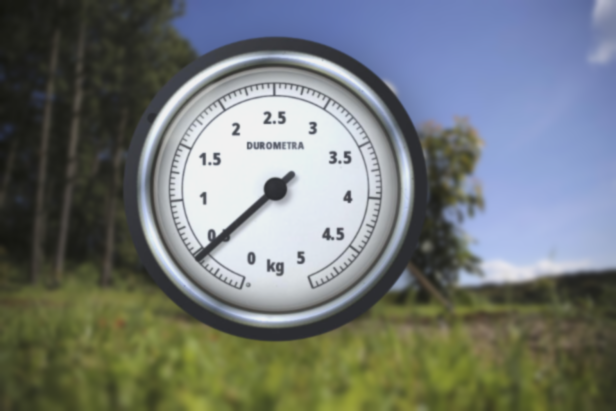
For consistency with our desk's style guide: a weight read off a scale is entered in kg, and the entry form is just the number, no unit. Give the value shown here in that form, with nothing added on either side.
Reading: 0.45
